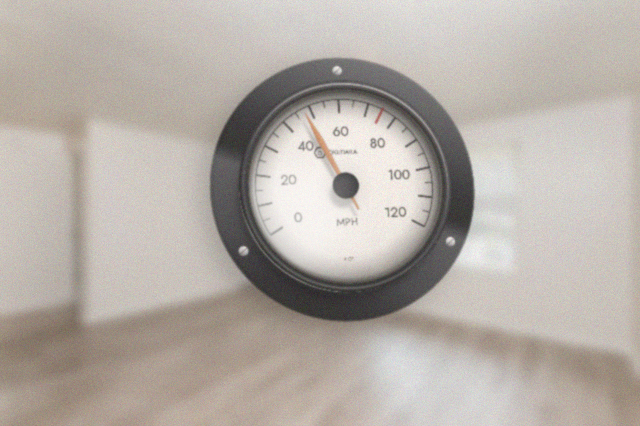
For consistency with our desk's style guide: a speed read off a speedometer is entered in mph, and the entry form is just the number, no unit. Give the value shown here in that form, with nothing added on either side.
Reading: 47.5
